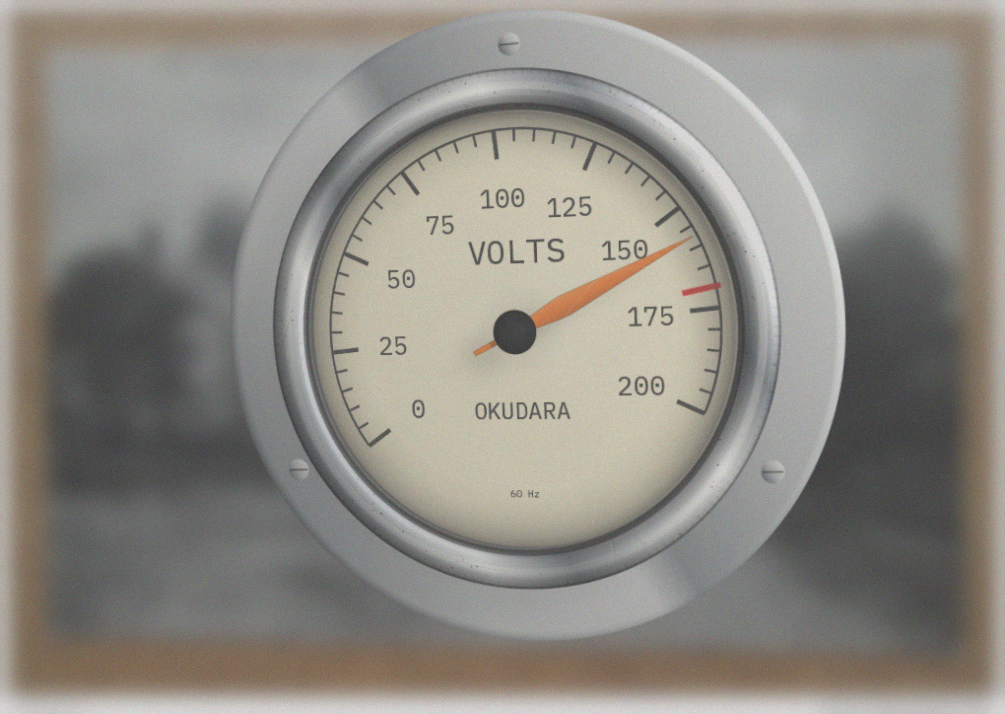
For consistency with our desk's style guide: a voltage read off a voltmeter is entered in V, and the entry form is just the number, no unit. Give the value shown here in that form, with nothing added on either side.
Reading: 157.5
